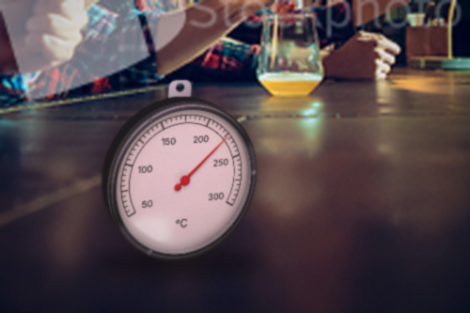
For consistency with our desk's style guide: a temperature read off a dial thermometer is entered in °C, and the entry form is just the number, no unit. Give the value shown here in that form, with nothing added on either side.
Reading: 225
